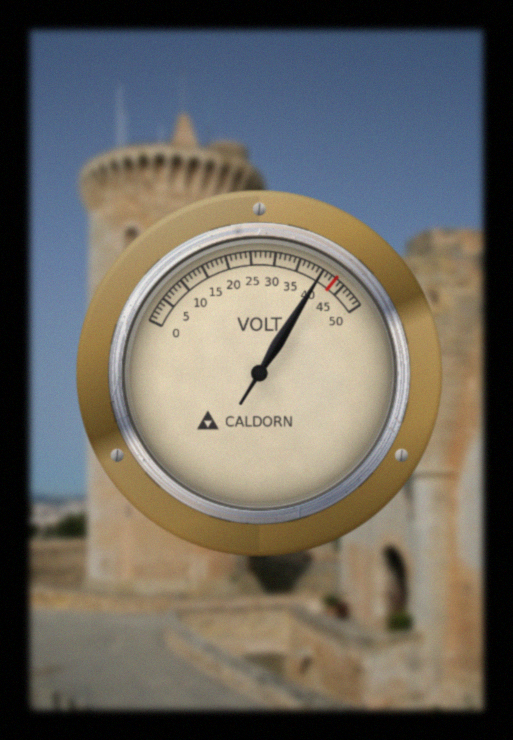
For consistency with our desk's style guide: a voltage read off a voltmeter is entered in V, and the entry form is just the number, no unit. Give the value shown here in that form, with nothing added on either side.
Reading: 40
